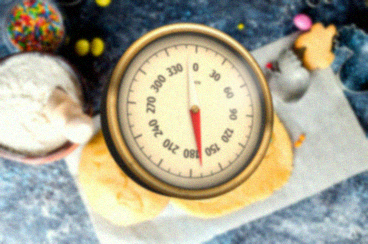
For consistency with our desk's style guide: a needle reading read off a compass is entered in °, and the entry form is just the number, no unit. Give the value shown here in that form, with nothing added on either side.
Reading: 170
